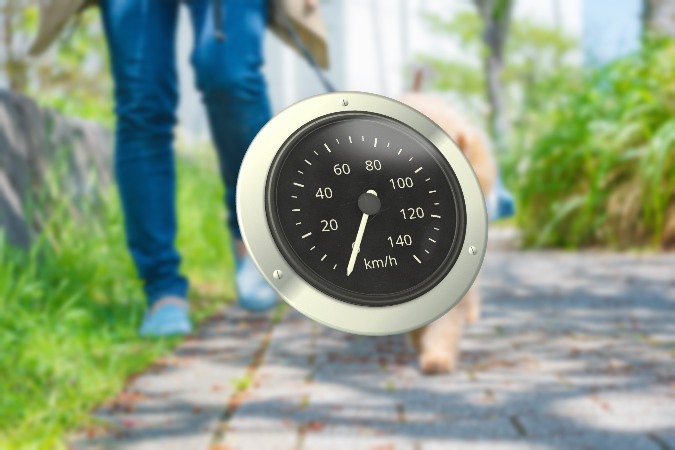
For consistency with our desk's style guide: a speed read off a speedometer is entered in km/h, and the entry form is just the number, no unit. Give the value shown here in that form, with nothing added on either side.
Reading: 0
